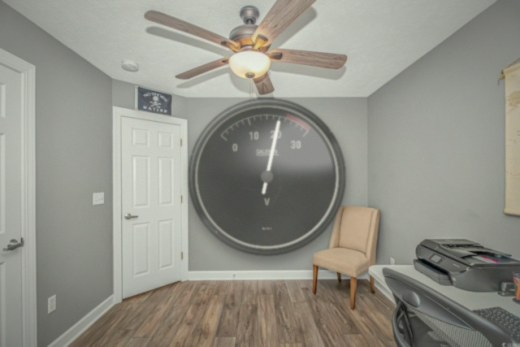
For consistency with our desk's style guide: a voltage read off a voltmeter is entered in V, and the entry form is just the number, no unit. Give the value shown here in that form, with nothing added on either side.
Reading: 20
